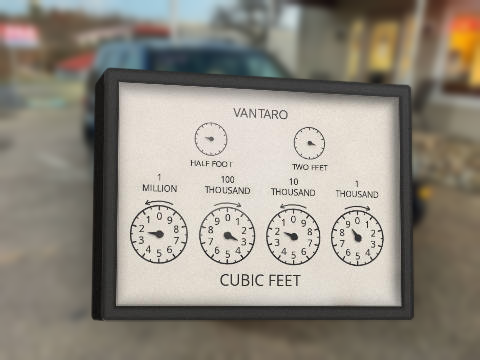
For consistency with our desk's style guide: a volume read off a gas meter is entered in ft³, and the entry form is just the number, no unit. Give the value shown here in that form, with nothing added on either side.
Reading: 231900
